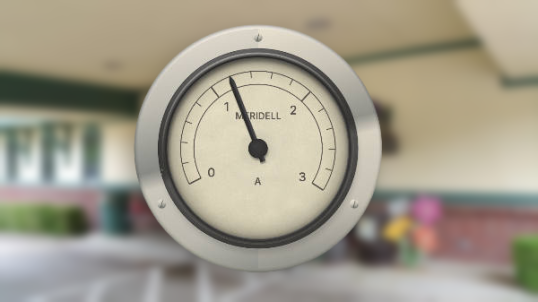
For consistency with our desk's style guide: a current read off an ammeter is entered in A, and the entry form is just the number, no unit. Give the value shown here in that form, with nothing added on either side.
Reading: 1.2
